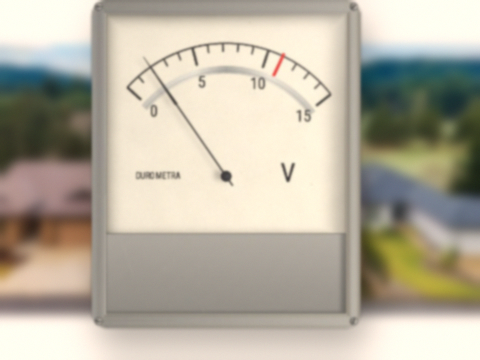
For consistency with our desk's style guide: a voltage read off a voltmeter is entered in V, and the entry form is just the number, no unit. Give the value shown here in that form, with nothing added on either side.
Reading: 2
